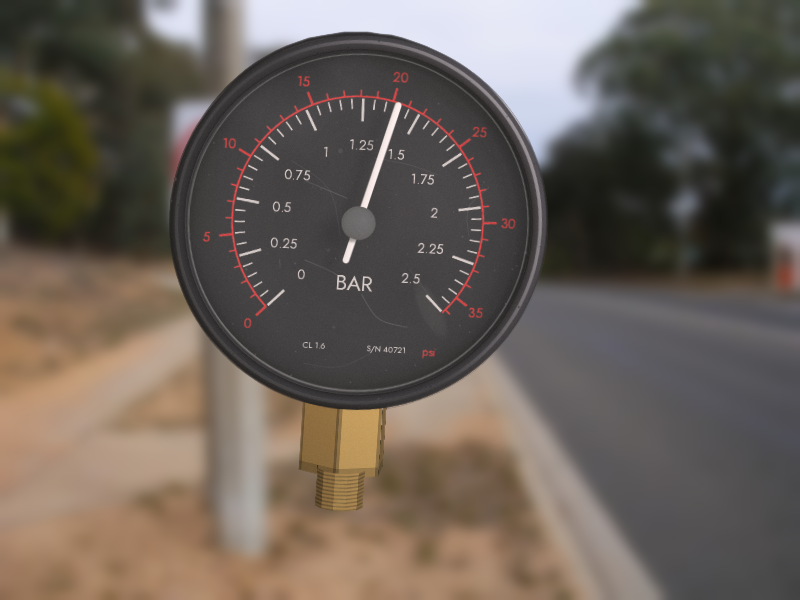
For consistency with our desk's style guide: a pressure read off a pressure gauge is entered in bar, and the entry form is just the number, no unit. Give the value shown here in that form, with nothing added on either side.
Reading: 1.4
